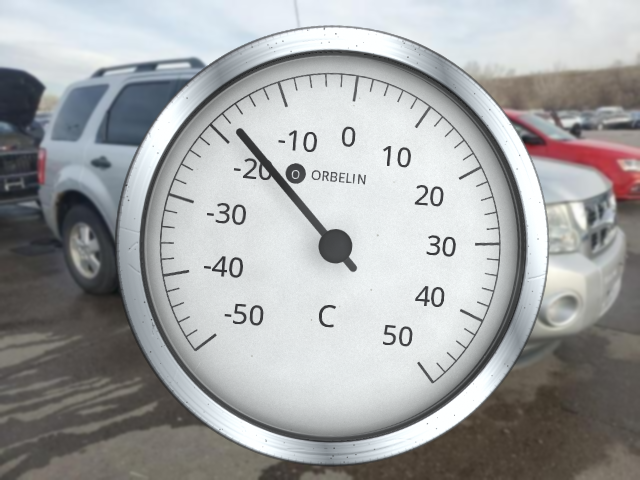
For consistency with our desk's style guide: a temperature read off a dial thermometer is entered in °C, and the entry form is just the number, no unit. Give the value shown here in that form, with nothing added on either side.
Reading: -18
